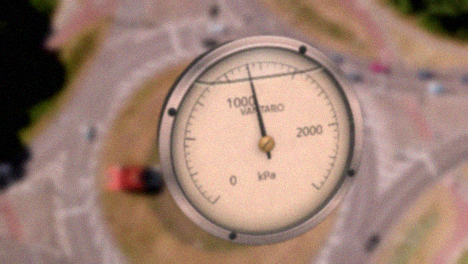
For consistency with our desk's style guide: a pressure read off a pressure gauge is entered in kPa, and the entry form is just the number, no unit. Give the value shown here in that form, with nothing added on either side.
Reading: 1150
